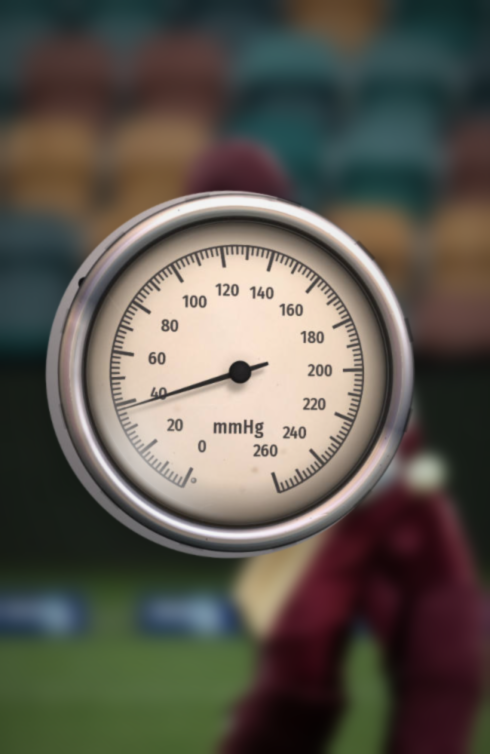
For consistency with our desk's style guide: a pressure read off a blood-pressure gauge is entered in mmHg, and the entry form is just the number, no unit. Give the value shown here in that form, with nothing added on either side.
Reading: 38
